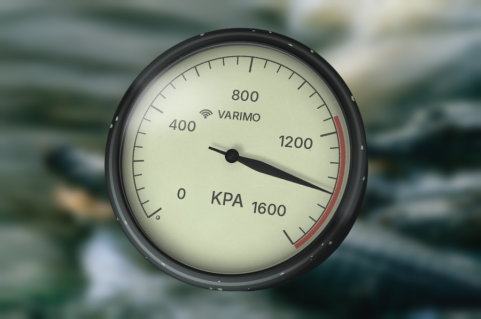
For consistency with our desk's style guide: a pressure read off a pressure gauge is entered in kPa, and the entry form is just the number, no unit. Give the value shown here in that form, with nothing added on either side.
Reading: 1400
